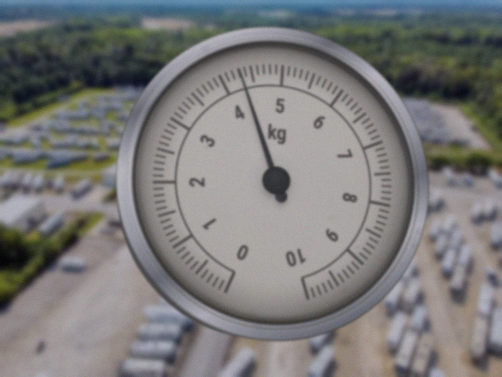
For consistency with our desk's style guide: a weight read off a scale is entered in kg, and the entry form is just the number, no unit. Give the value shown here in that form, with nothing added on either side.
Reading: 4.3
